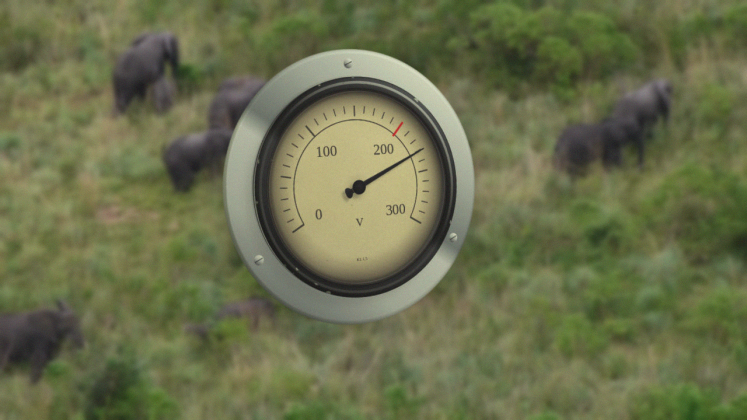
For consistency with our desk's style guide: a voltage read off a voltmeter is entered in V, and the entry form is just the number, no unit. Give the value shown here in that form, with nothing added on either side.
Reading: 230
